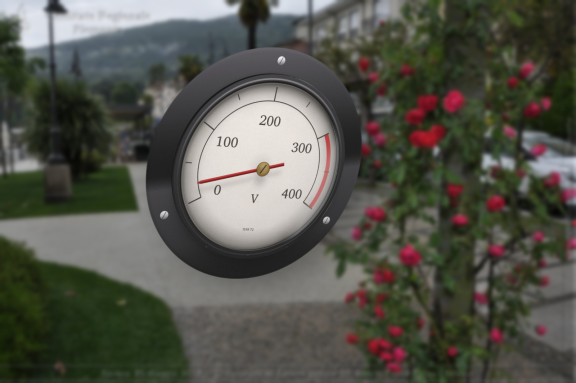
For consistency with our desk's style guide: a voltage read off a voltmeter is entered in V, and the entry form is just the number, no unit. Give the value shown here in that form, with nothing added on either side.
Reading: 25
